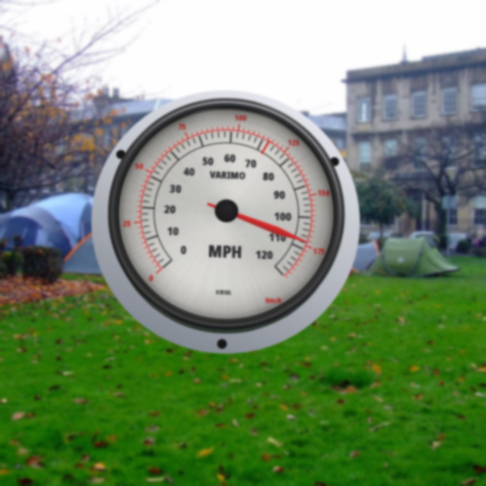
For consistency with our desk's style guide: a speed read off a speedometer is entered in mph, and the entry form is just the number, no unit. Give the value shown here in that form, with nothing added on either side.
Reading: 108
